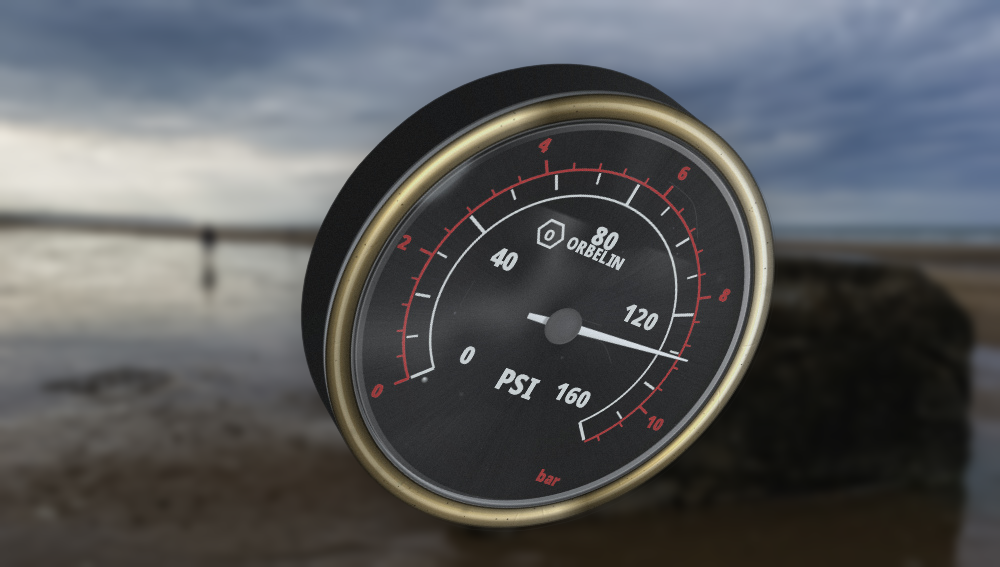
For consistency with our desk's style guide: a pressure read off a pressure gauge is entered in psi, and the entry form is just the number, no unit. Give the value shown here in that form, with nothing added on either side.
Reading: 130
